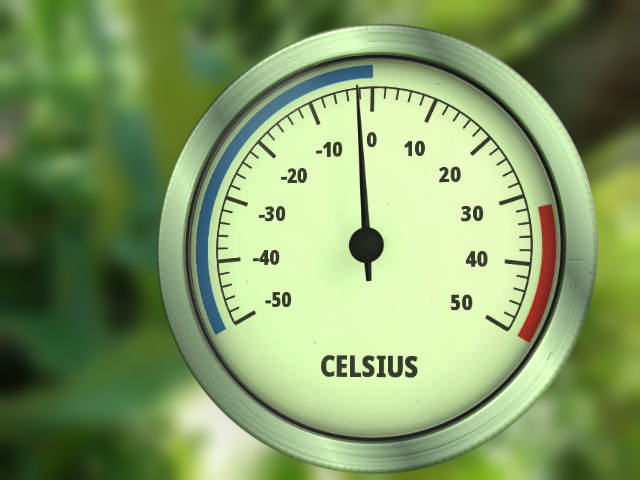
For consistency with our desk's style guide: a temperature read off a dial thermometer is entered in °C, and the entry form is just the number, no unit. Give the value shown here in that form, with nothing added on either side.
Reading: -2
